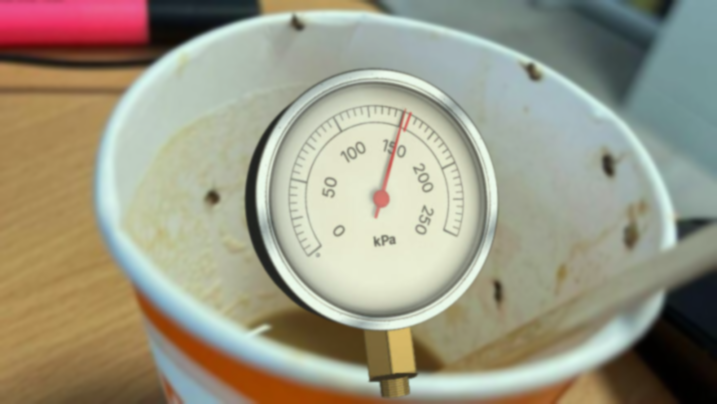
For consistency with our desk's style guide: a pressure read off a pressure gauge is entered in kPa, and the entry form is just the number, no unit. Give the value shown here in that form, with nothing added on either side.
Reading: 150
